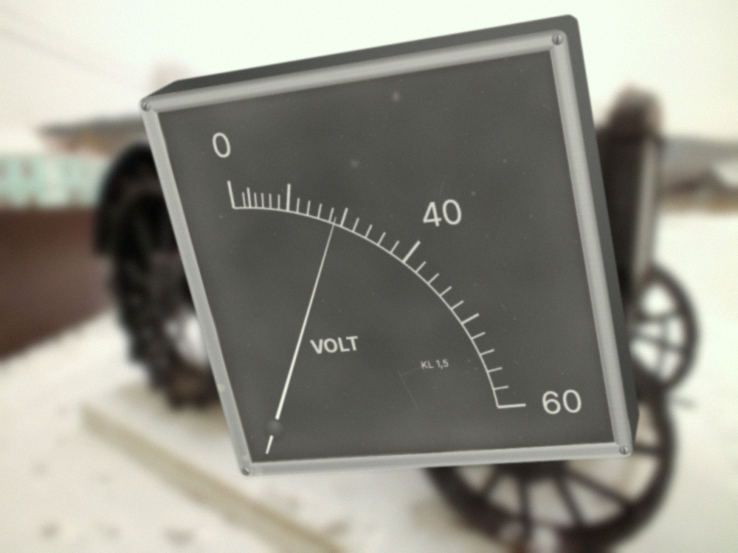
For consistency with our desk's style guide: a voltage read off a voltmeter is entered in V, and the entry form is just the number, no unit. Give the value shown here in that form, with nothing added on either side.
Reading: 29
